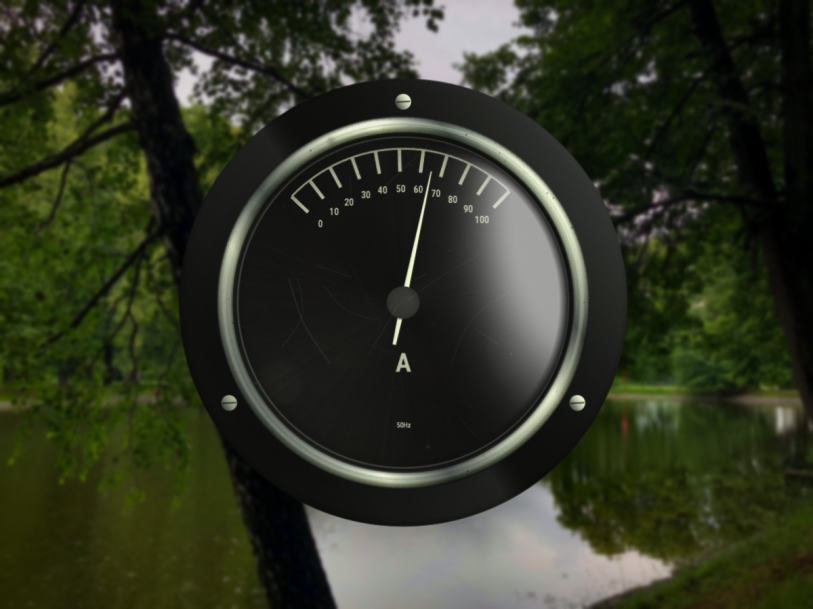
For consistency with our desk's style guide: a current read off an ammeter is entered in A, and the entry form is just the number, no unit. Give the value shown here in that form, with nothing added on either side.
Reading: 65
